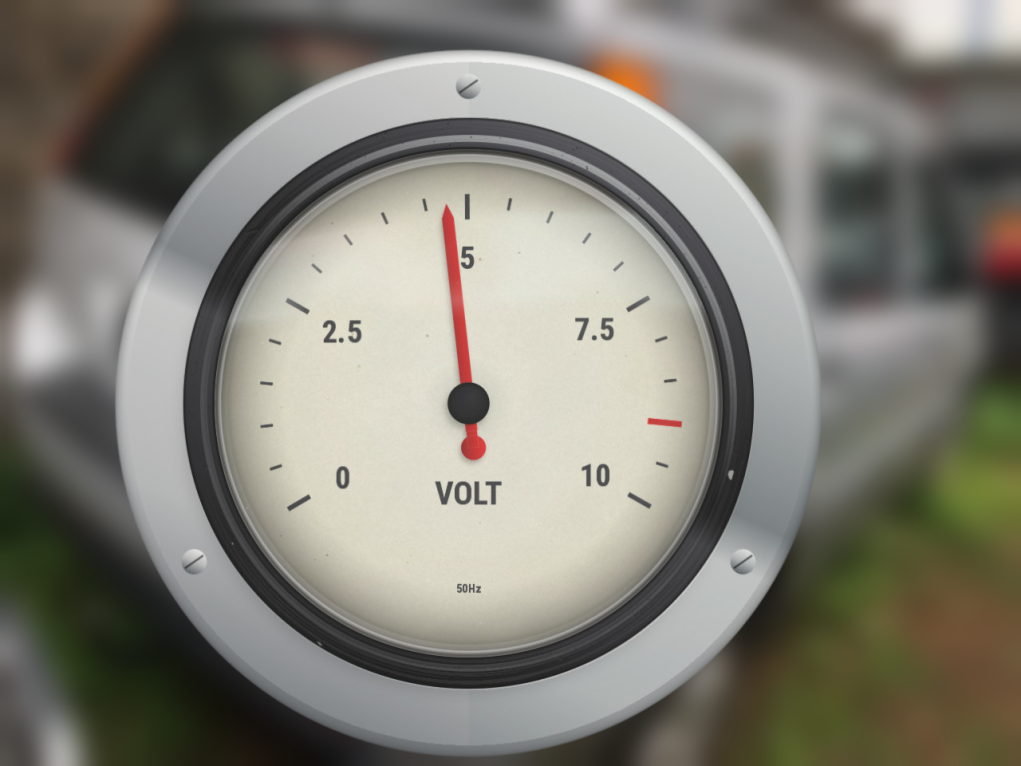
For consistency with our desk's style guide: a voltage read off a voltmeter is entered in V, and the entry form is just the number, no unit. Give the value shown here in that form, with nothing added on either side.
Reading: 4.75
